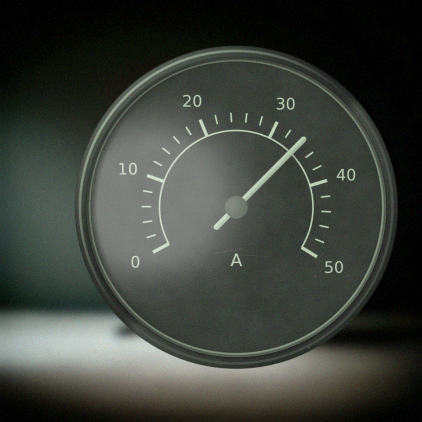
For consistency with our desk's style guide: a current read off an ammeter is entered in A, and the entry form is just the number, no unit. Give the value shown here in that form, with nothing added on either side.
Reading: 34
